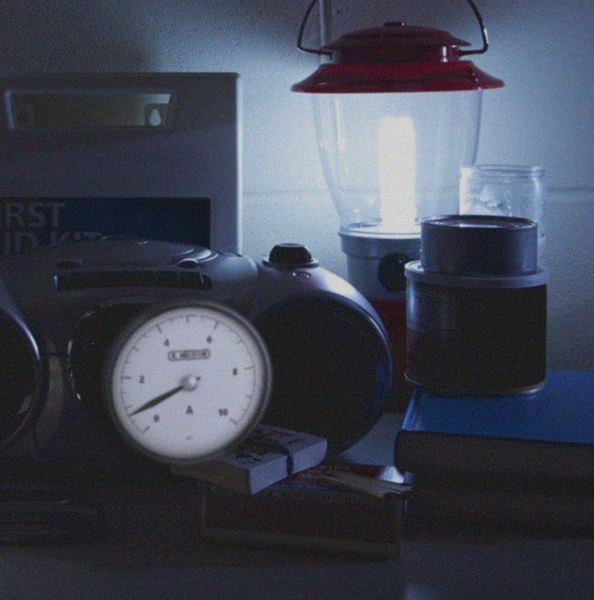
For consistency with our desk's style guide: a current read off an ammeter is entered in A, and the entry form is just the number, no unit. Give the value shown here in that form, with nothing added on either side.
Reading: 0.75
